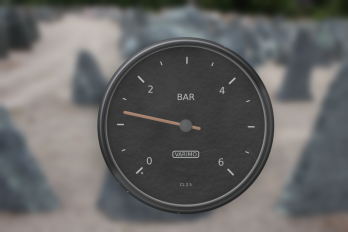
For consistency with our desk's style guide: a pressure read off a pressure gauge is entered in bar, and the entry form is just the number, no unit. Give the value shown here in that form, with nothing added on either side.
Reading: 1.25
